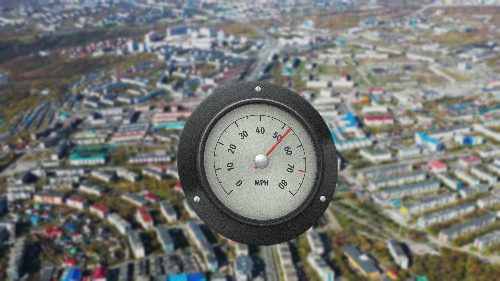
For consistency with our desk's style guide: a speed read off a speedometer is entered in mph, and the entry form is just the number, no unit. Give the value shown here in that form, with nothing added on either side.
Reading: 52.5
